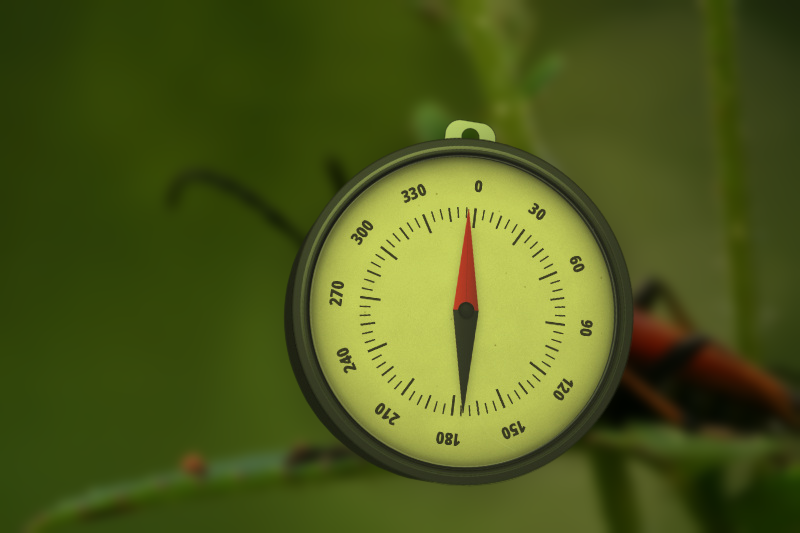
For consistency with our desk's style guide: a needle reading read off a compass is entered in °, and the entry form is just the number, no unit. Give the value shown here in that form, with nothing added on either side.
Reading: 355
